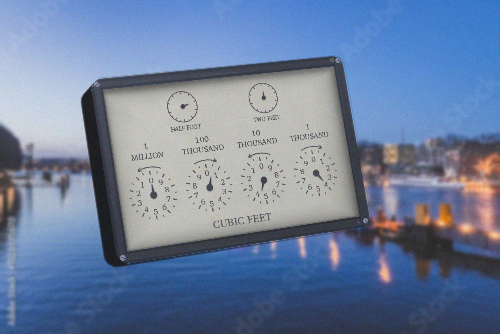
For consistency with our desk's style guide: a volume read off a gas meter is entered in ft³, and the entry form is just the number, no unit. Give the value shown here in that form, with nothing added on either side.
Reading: 4400
